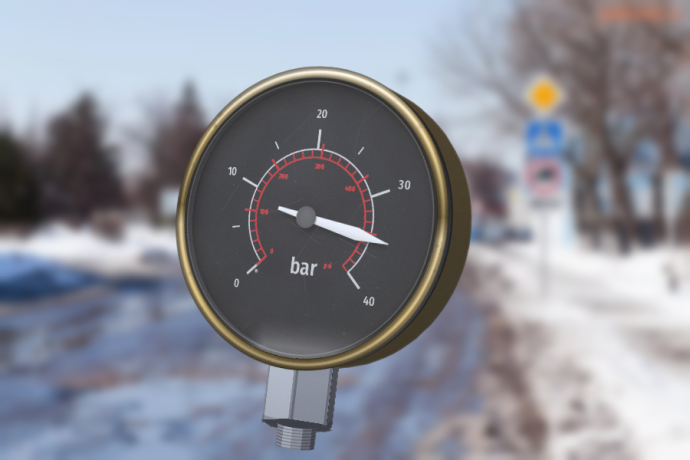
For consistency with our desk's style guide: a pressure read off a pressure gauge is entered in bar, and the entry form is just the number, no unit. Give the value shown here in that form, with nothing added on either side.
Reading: 35
